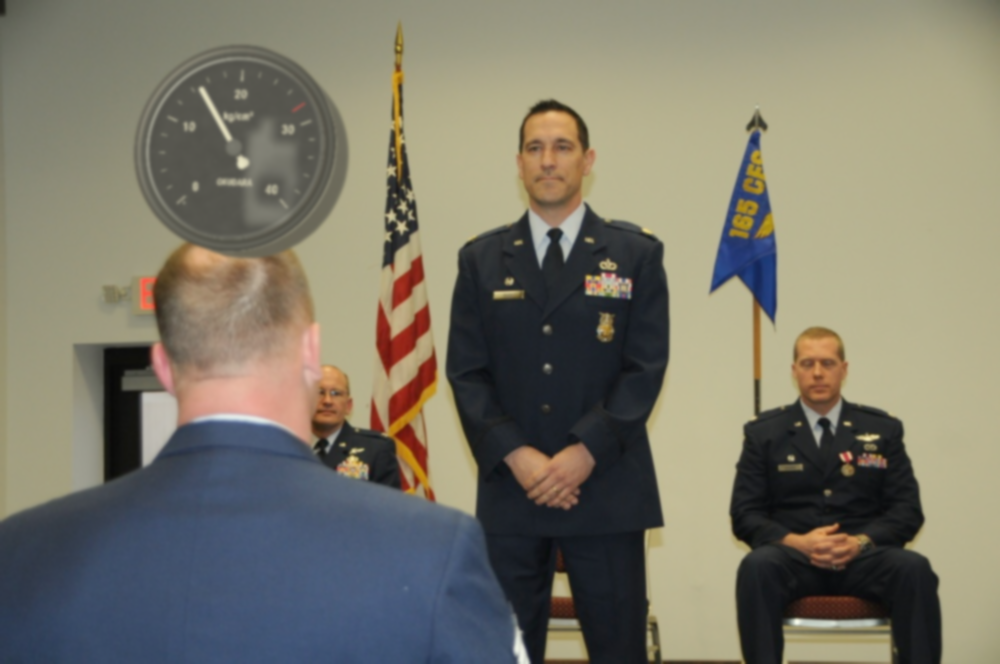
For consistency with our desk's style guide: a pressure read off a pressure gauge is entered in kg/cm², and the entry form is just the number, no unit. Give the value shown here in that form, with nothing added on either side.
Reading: 15
